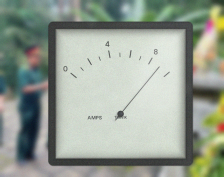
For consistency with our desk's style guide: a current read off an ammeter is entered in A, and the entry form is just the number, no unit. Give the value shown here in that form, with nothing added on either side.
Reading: 9
